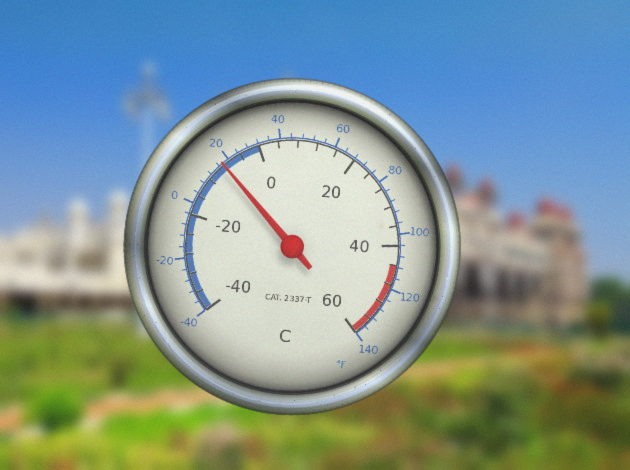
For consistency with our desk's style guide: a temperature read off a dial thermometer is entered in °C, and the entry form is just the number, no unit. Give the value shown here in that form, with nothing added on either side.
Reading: -8
